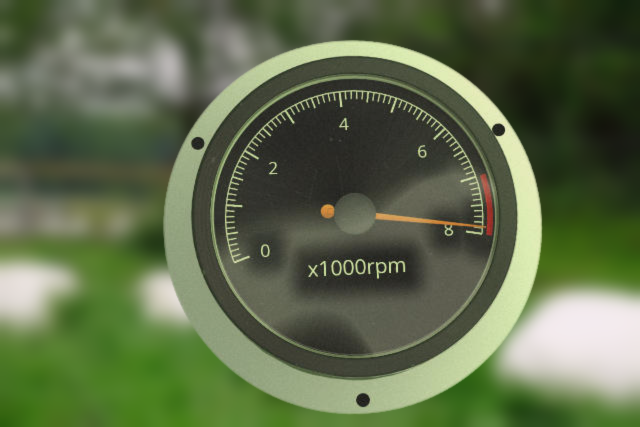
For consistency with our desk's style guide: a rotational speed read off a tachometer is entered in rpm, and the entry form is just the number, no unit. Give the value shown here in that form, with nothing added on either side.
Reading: 7900
